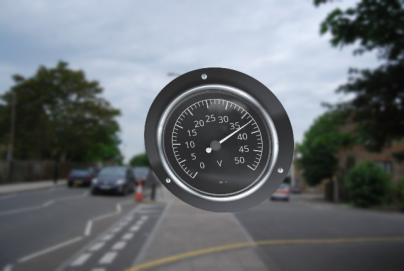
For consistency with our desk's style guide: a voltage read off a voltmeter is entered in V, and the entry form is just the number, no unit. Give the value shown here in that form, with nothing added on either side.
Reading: 37
